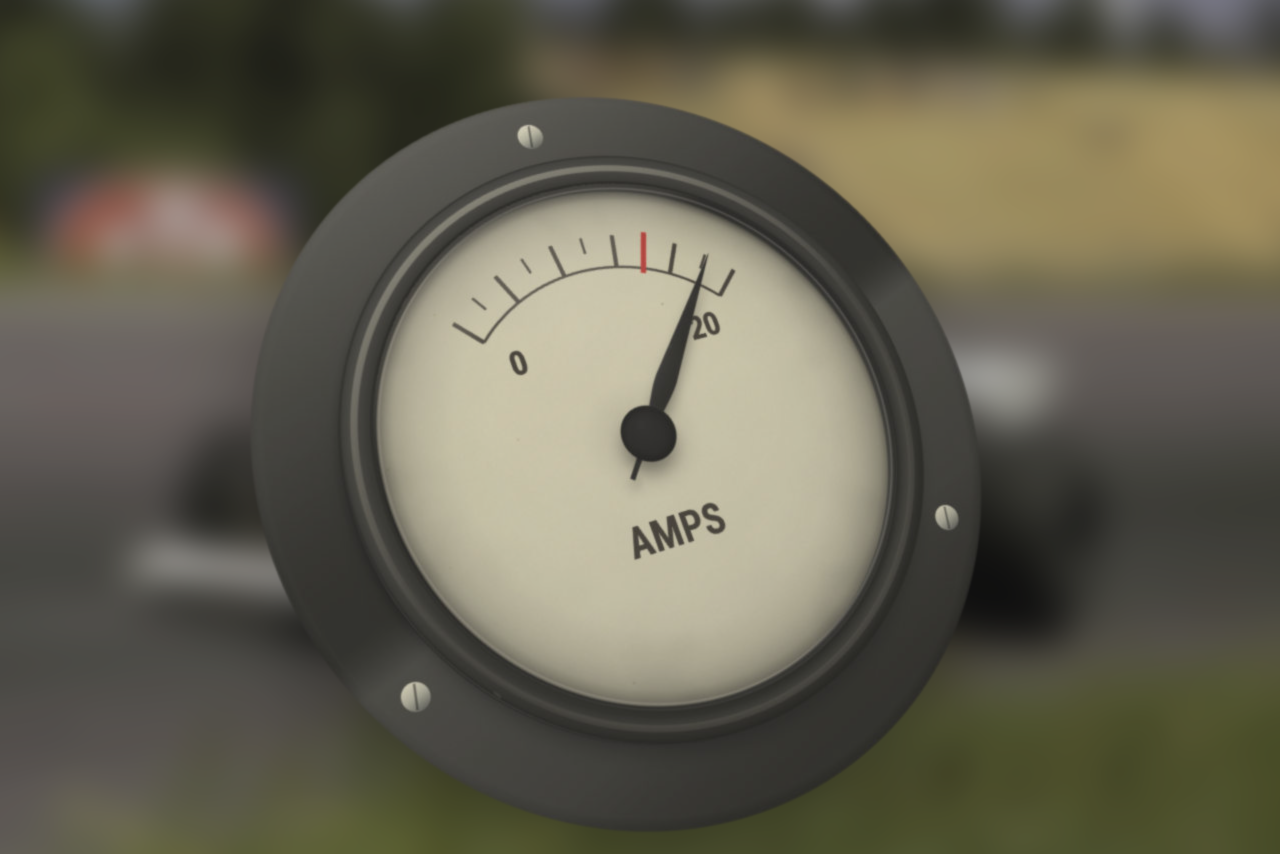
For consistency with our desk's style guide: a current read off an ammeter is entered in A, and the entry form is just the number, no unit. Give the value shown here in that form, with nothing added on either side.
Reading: 18
